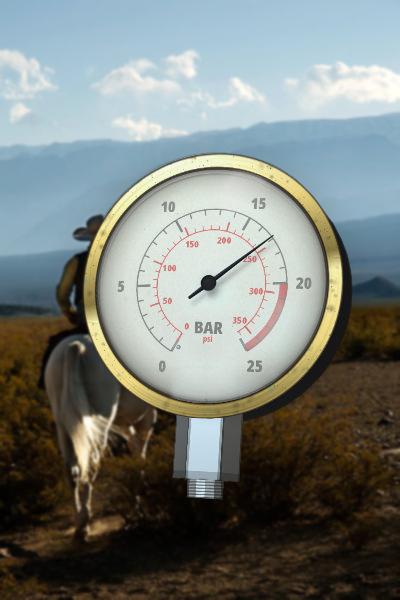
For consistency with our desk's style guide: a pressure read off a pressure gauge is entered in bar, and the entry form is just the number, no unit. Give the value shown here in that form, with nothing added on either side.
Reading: 17
